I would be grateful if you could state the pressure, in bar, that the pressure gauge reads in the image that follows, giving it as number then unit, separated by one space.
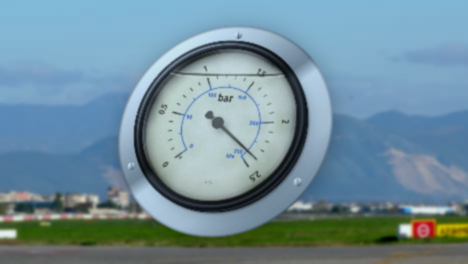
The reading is 2.4 bar
